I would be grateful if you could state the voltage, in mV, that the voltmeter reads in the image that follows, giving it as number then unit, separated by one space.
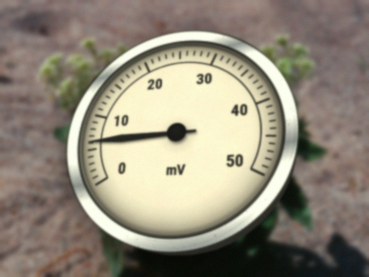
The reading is 6 mV
